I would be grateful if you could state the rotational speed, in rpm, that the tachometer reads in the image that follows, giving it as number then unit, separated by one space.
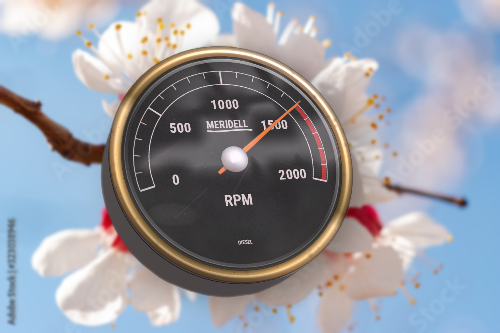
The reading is 1500 rpm
